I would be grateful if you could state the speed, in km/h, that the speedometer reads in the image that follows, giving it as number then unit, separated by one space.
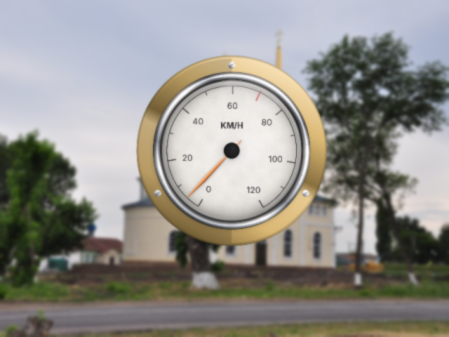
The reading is 5 km/h
